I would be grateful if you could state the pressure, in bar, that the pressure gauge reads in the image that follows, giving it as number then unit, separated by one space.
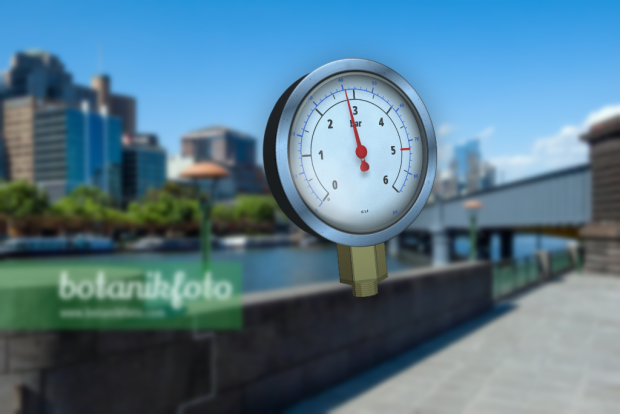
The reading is 2.75 bar
